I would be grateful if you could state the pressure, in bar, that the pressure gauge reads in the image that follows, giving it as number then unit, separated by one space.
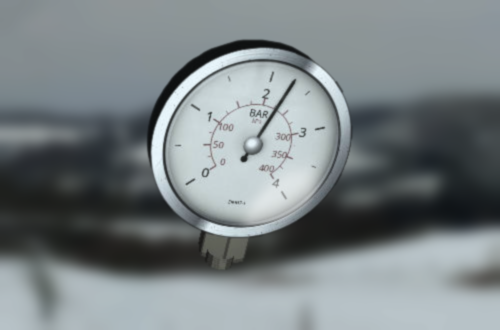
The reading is 2.25 bar
